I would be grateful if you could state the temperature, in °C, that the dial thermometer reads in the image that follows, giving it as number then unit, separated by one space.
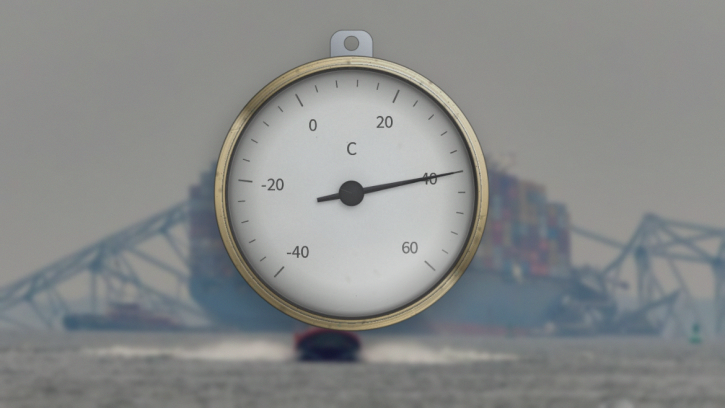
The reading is 40 °C
